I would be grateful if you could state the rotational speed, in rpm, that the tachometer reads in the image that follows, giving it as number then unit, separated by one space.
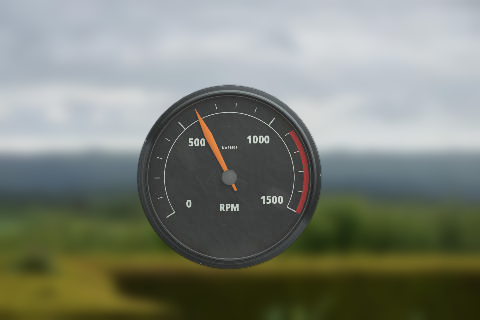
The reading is 600 rpm
